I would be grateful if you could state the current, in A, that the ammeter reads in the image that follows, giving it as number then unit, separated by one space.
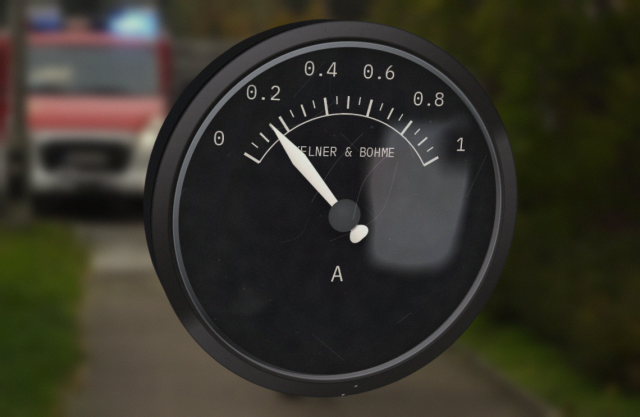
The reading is 0.15 A
